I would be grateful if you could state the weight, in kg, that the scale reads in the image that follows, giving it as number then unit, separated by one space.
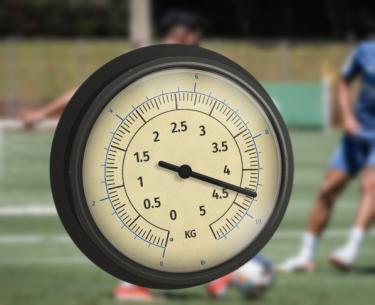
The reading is 4.3 kg
